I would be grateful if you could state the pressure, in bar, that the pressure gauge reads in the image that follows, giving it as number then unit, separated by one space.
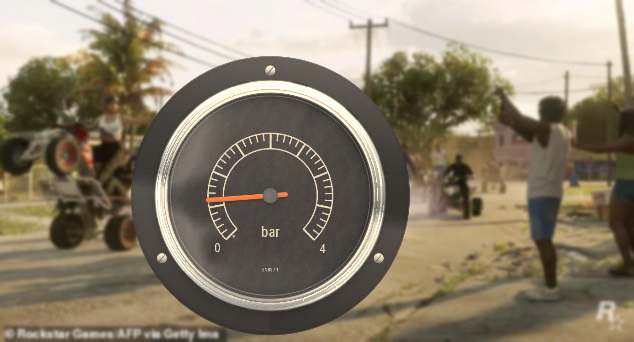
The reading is 0.6 bar
